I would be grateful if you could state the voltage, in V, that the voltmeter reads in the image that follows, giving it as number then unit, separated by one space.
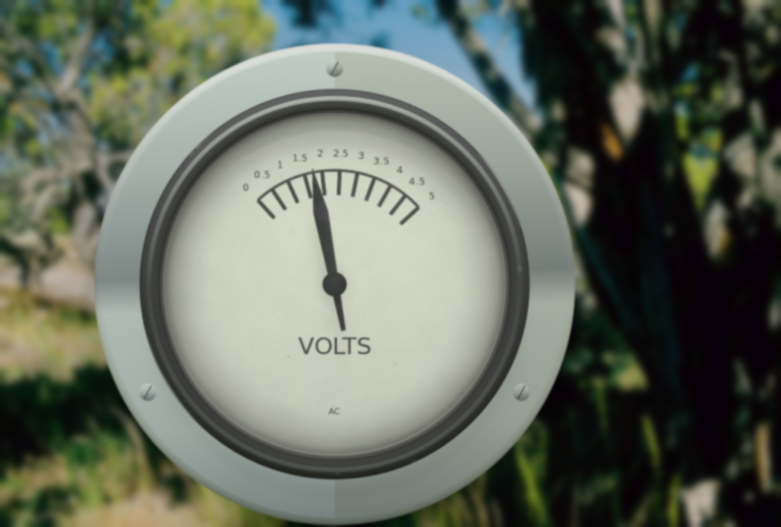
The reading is 1.75 V
